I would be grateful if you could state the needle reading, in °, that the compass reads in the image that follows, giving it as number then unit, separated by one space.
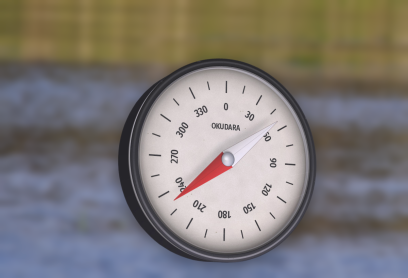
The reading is 232.5 °
